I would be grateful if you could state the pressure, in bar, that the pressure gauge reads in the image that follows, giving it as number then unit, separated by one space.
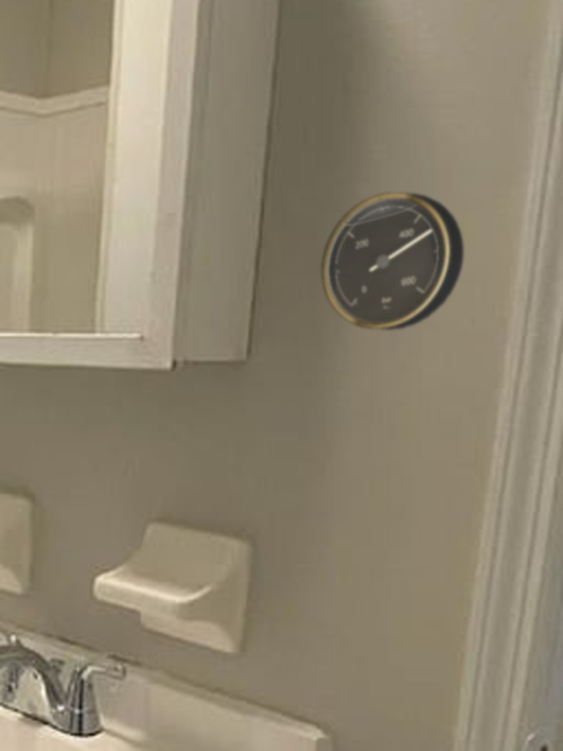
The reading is 450 bar
